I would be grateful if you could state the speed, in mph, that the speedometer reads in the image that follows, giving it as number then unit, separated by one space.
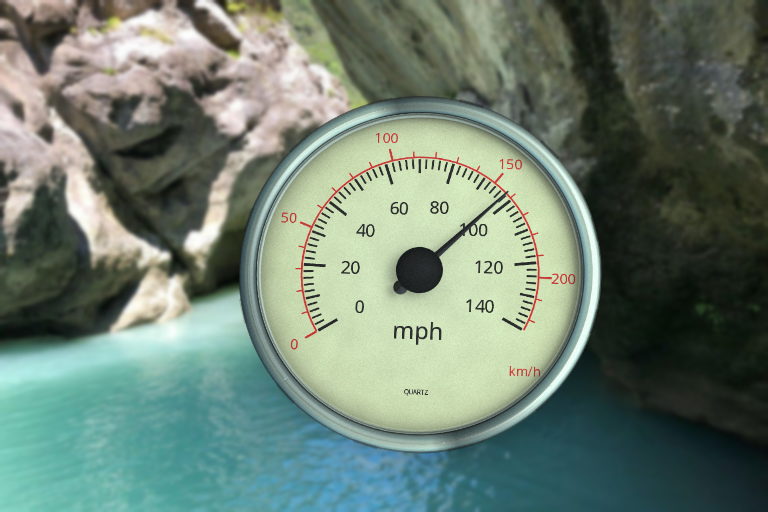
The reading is 98 mph
